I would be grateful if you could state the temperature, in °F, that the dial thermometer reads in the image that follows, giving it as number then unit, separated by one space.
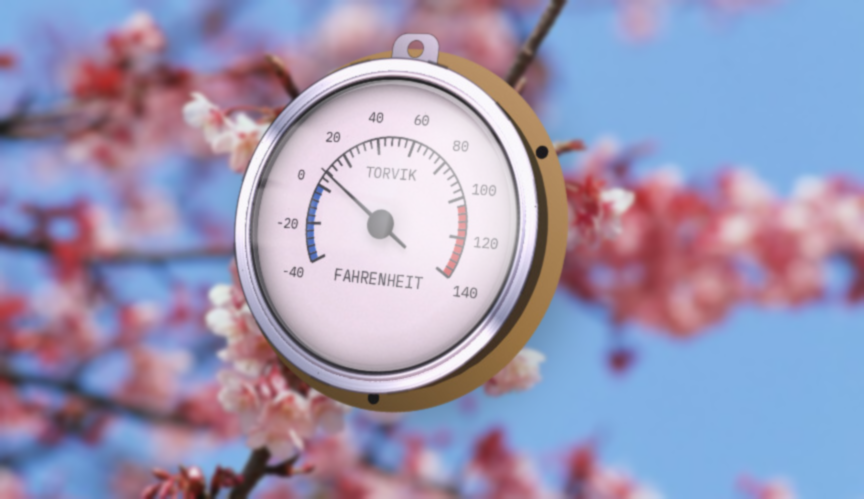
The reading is 8 °F
